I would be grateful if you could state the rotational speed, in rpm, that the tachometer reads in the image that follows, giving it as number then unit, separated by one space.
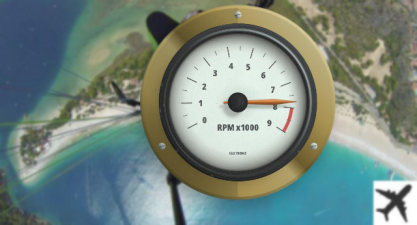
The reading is 7750 rpm
